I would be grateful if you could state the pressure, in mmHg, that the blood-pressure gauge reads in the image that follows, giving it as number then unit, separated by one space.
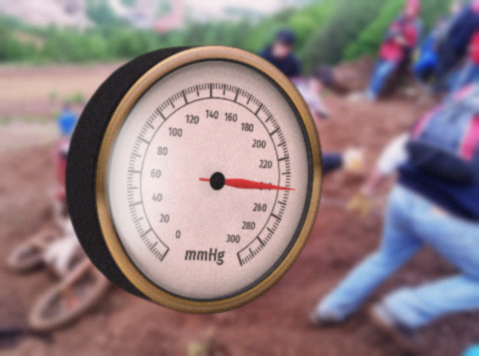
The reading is 240 mmHg
